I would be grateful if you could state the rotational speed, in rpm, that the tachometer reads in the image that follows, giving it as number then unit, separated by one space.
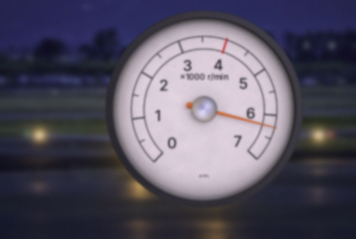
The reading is 6250 rpm
